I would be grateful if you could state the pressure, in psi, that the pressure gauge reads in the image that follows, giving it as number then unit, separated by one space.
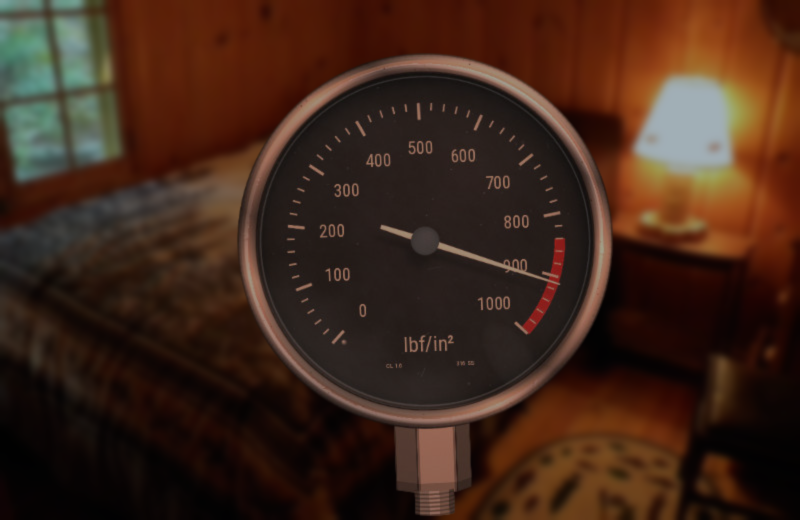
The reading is 910 psi
